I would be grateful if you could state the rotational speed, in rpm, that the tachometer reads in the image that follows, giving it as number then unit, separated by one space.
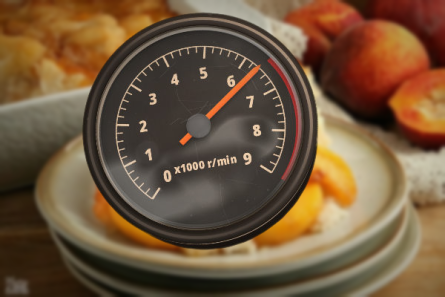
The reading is 6400 rpm
